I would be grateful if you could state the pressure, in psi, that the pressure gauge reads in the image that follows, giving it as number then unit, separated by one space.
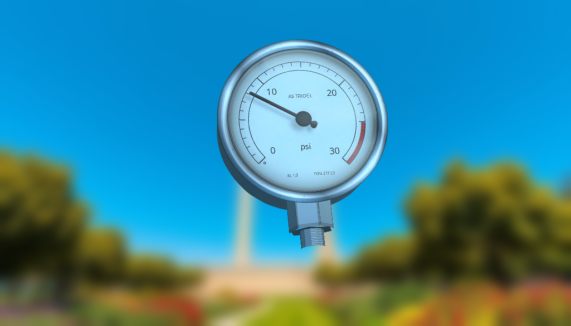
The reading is 8 psi
